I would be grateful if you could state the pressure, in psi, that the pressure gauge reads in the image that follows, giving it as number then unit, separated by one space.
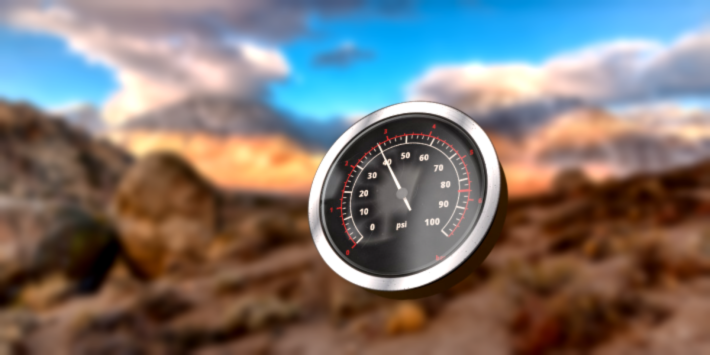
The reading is 40 psi
